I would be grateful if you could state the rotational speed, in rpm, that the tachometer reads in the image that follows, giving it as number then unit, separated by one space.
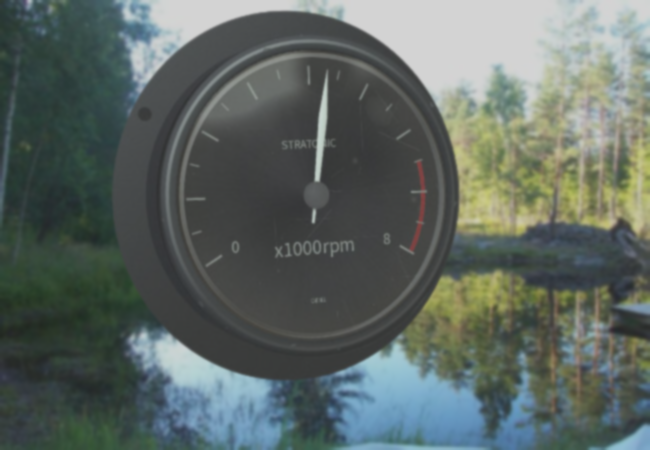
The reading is 4250 rpm
